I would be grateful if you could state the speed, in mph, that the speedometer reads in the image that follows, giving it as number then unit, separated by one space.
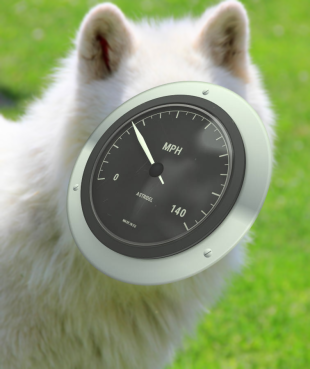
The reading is 35 mph
